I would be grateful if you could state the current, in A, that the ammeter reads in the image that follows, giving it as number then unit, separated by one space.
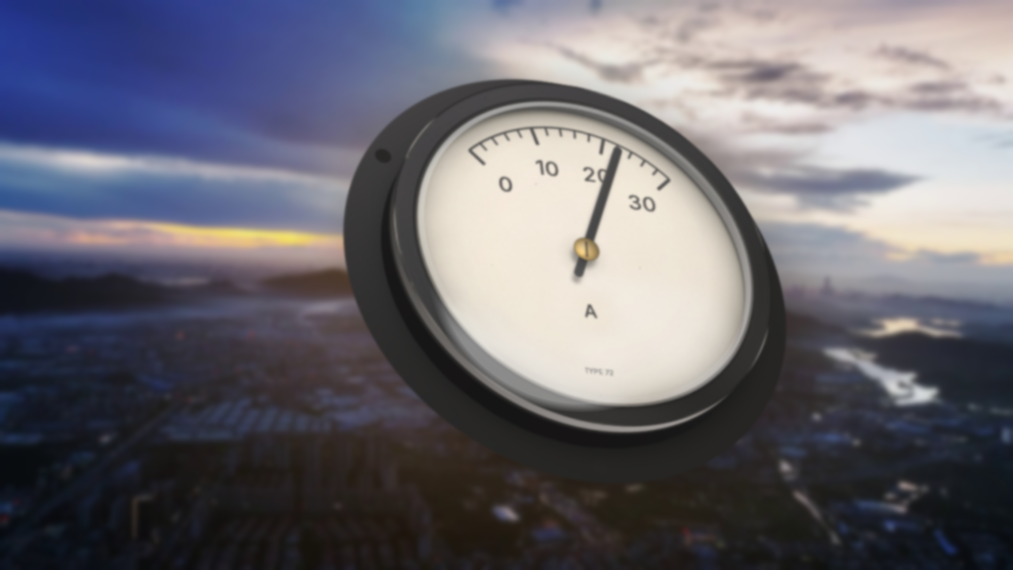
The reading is 22 A
